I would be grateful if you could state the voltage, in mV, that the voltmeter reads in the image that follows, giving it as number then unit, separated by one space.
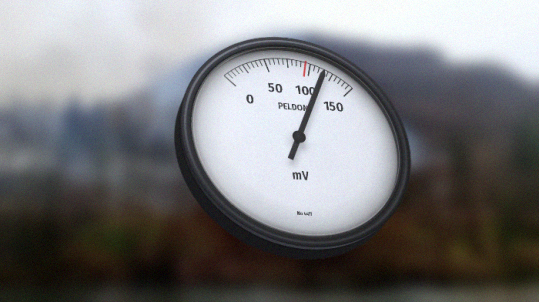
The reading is 115 mV
